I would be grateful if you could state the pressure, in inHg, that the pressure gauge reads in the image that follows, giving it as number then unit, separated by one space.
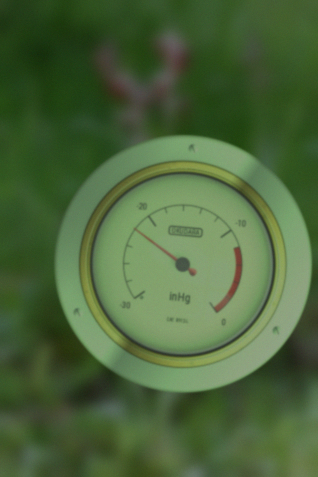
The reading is -22 inHg
